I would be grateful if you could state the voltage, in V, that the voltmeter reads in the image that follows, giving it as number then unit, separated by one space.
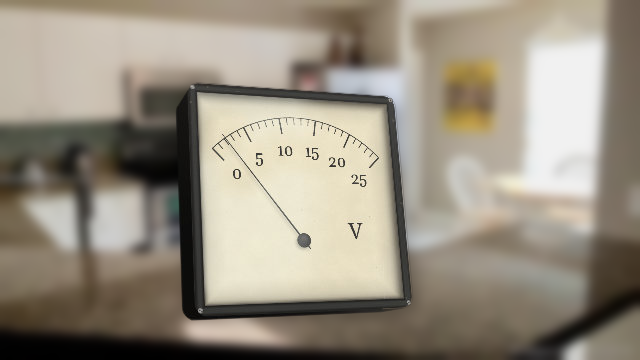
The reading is 2 V
